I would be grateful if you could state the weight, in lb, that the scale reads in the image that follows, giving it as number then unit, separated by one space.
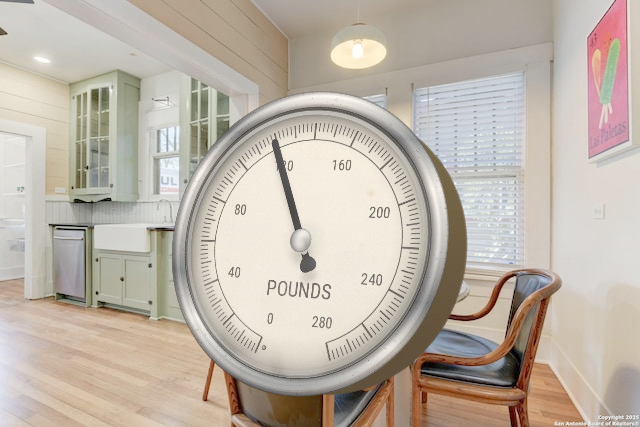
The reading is 120 lb
